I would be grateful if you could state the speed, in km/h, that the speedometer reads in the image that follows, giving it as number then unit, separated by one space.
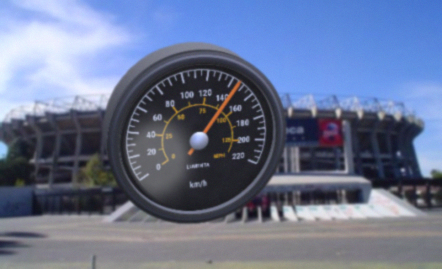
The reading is 145 km/h
